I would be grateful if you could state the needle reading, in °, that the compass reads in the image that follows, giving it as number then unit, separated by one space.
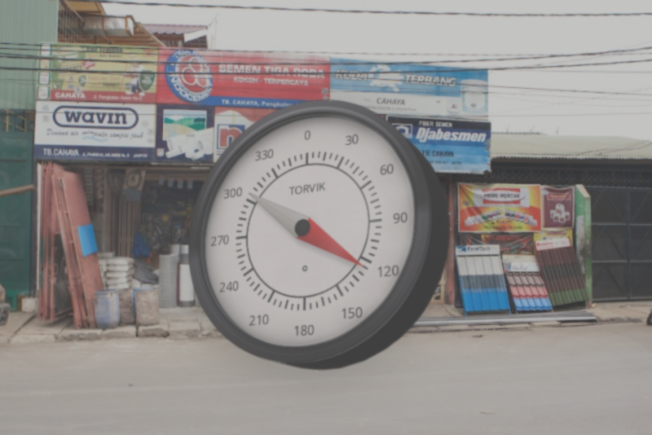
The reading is 125 °
